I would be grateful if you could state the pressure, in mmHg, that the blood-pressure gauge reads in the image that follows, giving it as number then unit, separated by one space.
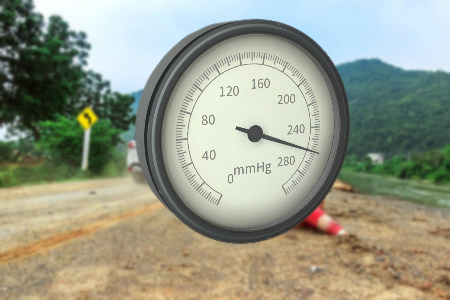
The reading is 260 mmHg
